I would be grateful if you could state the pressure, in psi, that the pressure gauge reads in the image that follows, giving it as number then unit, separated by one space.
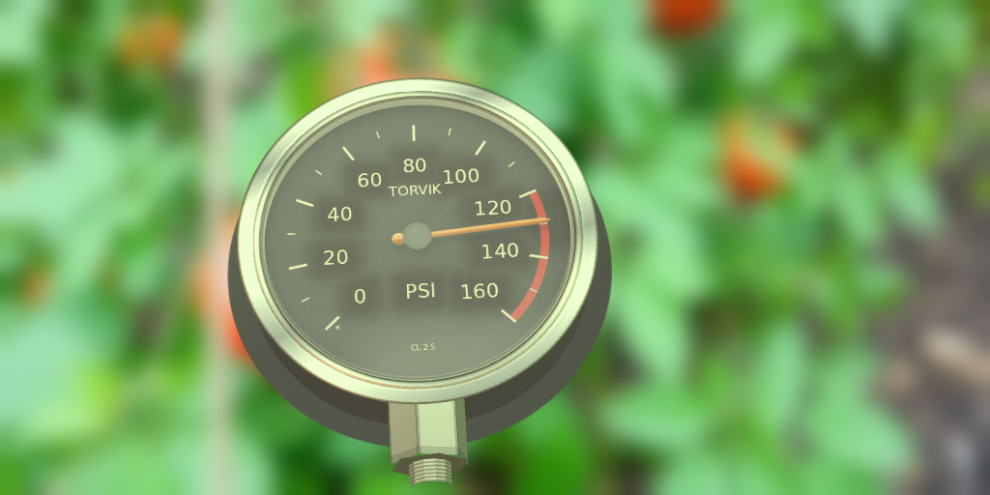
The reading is 130 psi
